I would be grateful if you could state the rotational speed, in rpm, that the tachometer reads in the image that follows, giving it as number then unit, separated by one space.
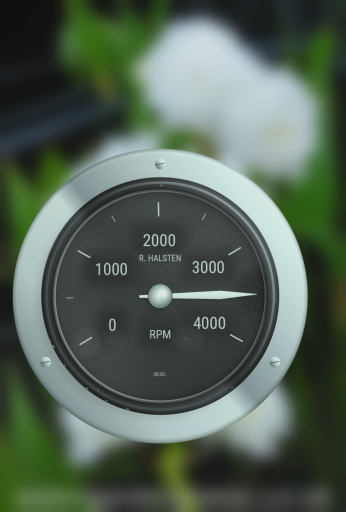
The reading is 3500 rpm
